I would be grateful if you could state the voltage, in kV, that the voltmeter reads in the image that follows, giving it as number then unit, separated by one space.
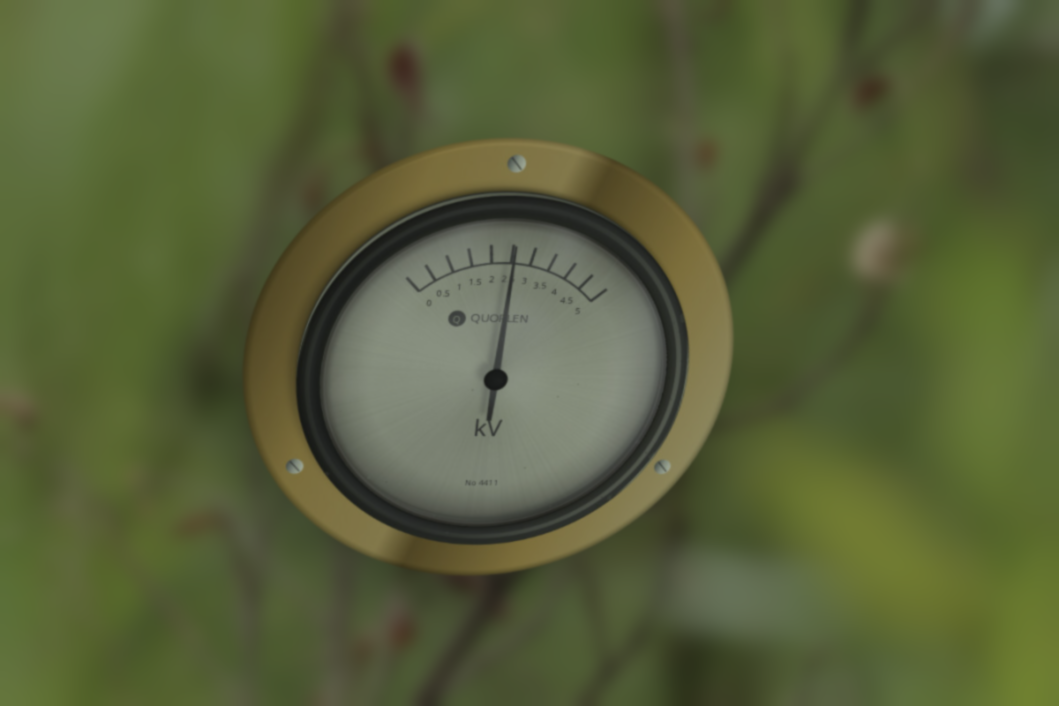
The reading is 2.5 kV
